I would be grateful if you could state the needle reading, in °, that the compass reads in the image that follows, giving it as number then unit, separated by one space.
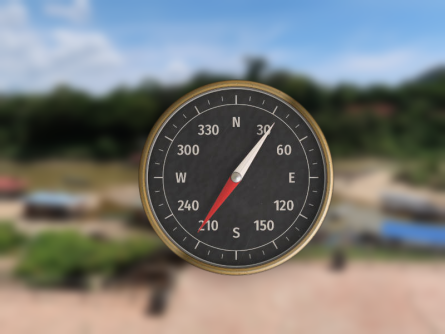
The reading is 215 °
